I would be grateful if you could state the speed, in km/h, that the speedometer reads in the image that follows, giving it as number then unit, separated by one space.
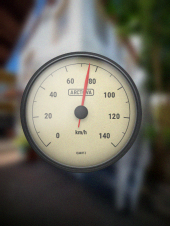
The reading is 75 km/h
